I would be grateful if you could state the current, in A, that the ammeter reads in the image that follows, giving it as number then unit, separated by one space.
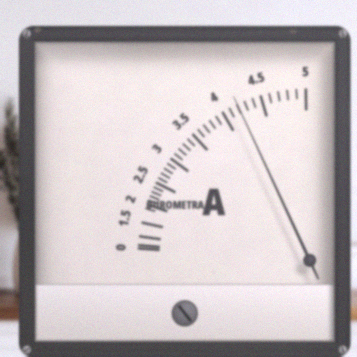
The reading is 4.2 A
